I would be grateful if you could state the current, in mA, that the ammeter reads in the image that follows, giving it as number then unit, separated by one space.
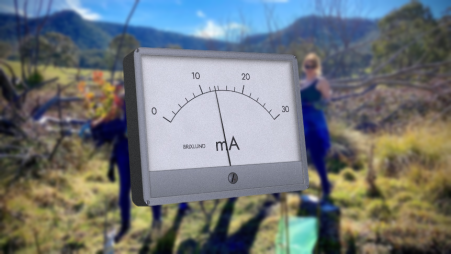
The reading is 13 mA
